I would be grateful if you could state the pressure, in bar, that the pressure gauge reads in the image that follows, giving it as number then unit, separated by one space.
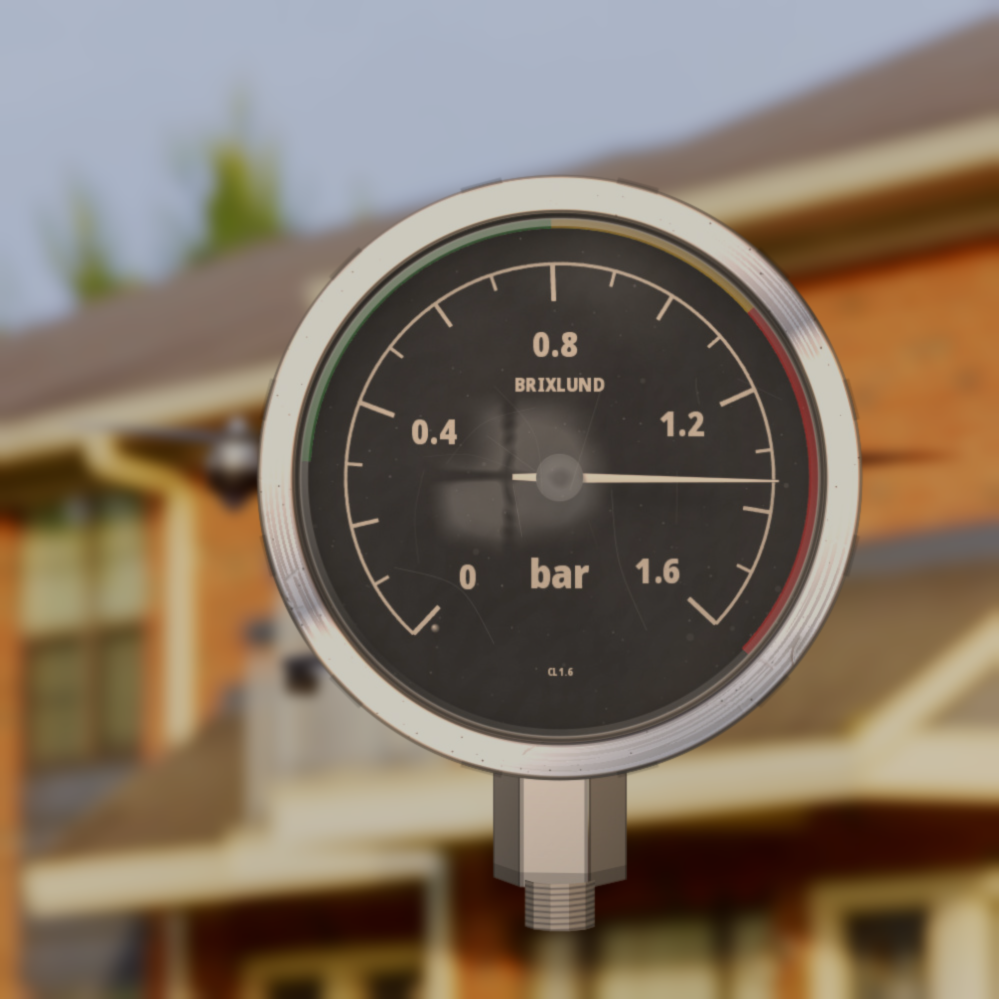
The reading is 1.35 bar
